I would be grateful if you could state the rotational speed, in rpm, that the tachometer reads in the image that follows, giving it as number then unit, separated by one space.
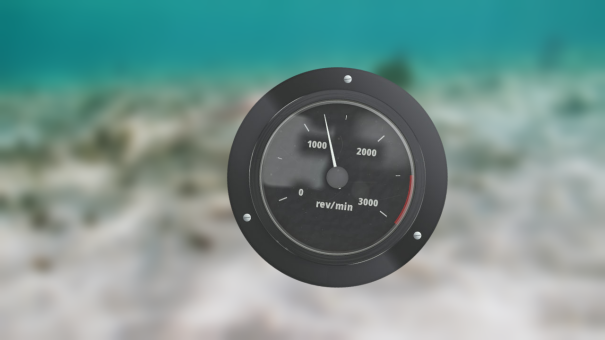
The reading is 1250 rpm
